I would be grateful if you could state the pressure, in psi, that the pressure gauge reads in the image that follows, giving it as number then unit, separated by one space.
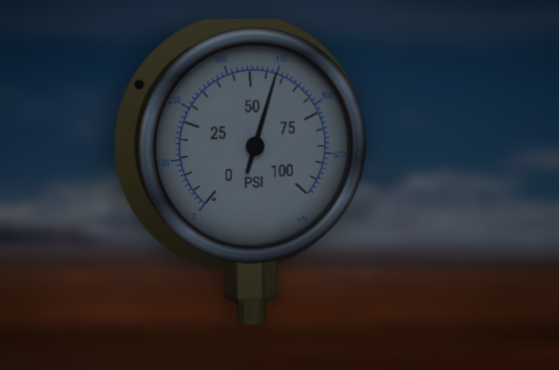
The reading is 57.5 psi
